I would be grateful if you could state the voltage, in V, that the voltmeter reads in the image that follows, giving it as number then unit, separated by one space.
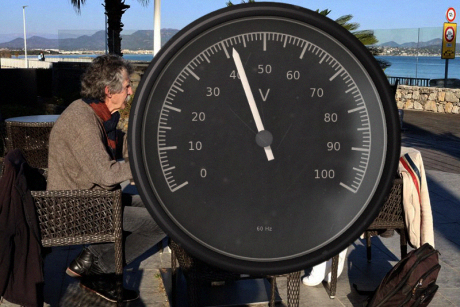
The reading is 42 V
